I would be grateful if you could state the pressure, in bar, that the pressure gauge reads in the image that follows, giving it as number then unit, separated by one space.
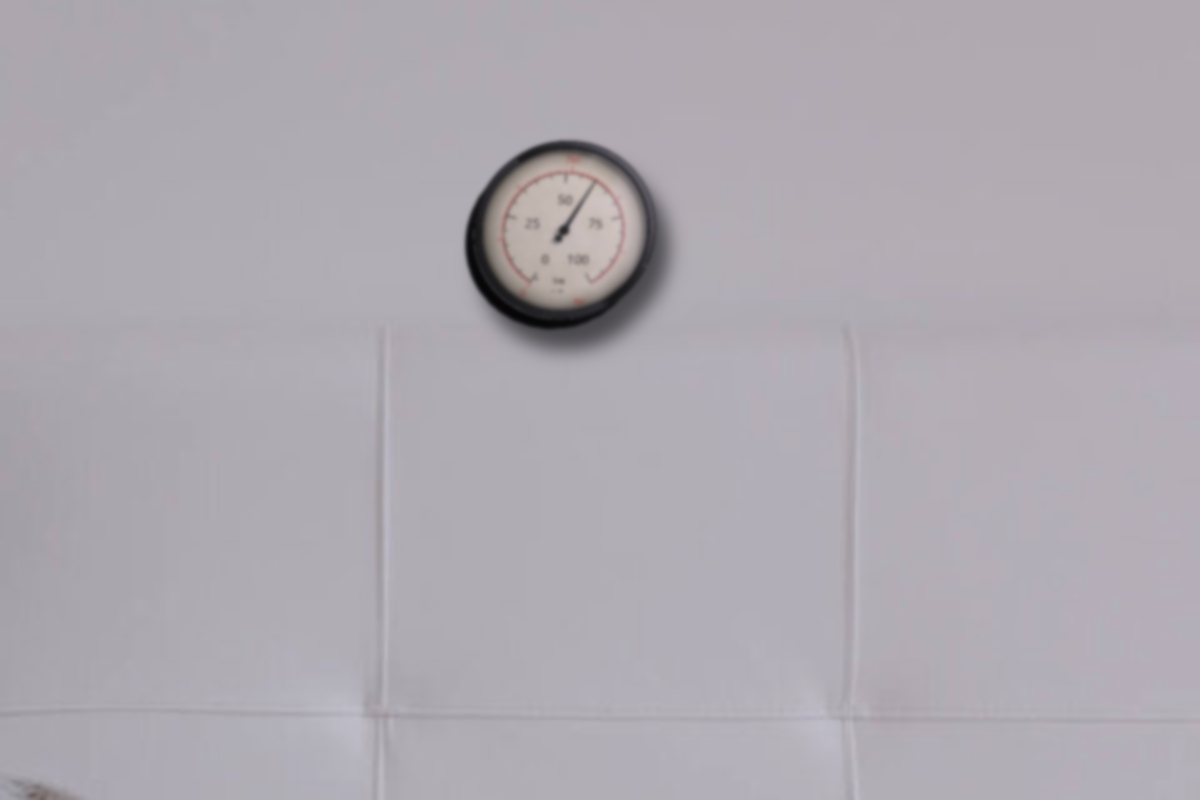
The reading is 60 bar
